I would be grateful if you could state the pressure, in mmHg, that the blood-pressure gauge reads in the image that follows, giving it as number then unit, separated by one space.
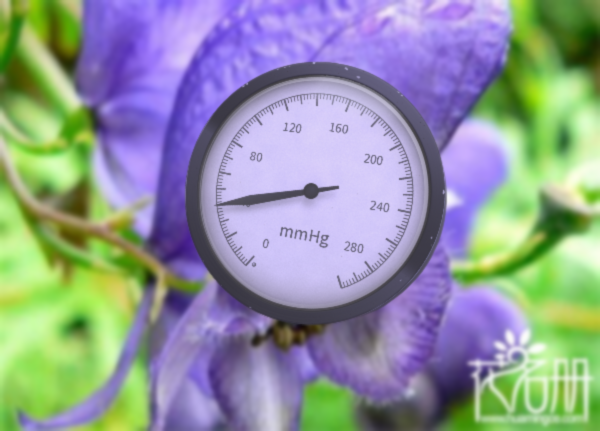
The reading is 40 mmHg
